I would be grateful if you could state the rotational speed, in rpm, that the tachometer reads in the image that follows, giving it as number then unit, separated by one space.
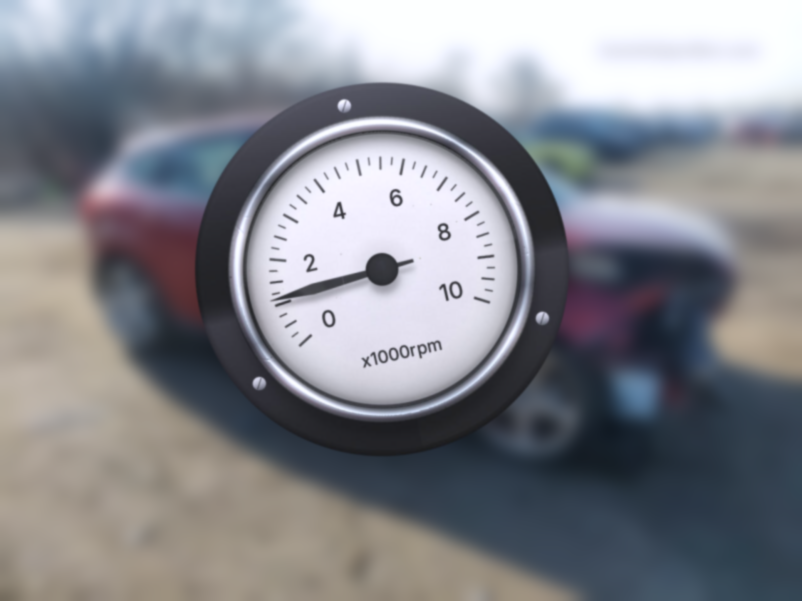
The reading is 1125 rpm
